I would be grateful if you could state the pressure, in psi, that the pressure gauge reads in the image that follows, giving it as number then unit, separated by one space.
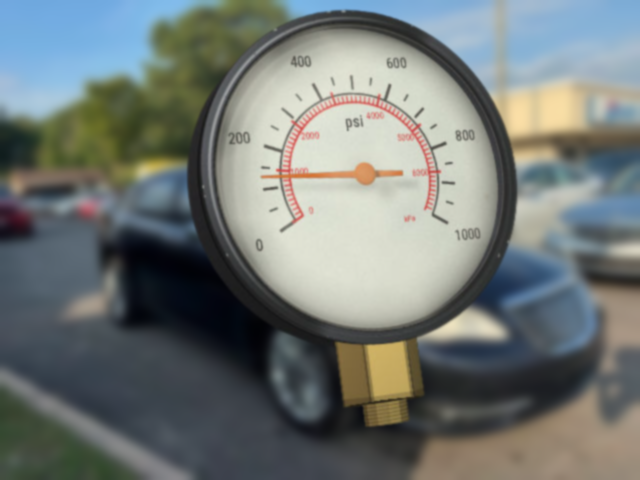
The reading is 125 psi
